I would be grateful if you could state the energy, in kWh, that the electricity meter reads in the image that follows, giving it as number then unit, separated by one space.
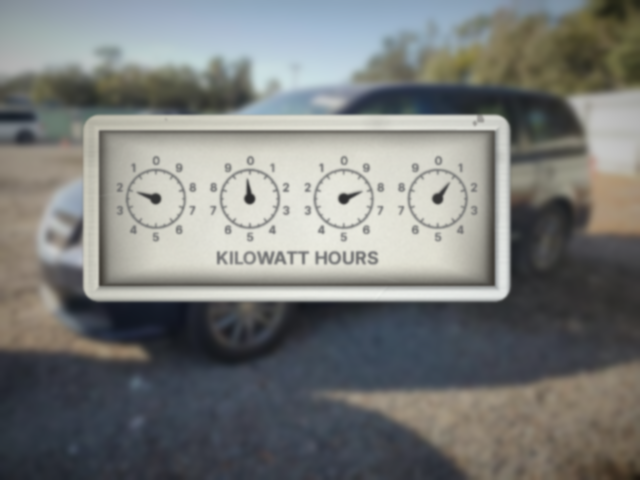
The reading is 1981 kWh
